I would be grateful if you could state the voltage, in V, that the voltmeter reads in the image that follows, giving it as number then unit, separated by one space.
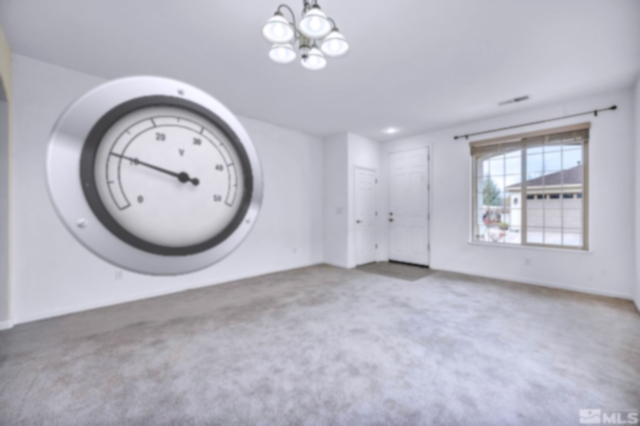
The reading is 10 V
